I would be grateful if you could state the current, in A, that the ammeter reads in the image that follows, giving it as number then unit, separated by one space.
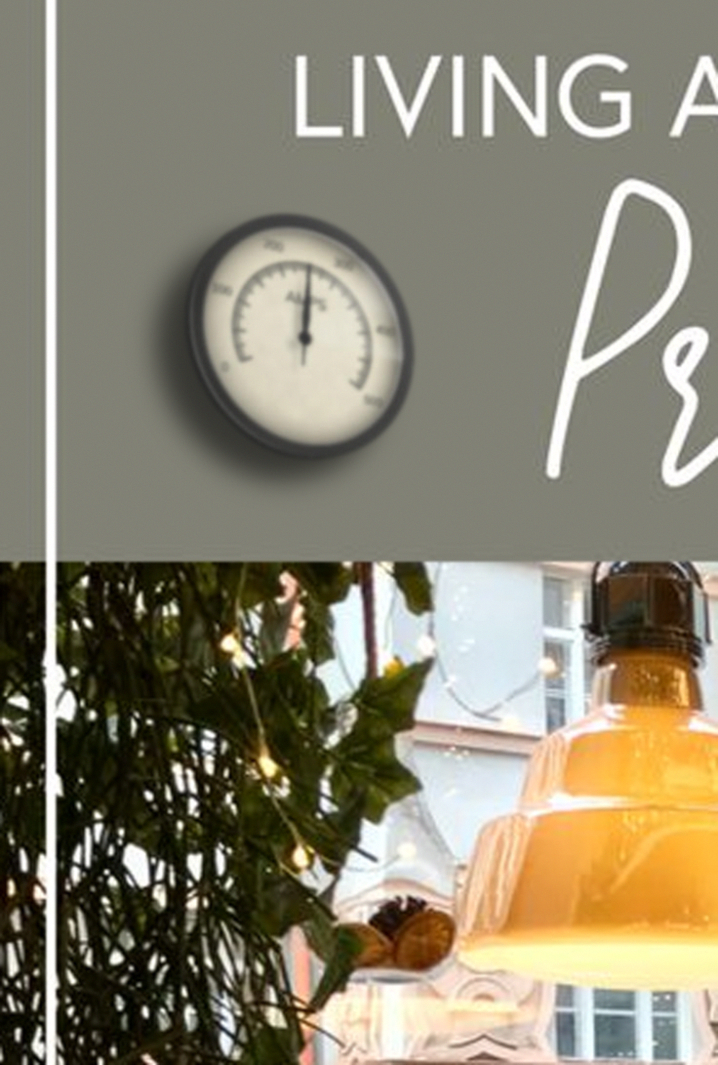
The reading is 250 A
